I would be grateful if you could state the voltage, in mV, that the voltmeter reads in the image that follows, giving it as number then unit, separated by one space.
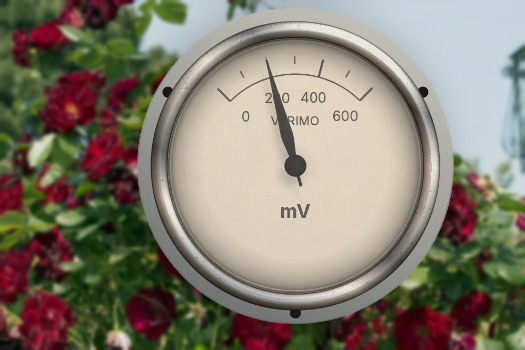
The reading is 200 mV
